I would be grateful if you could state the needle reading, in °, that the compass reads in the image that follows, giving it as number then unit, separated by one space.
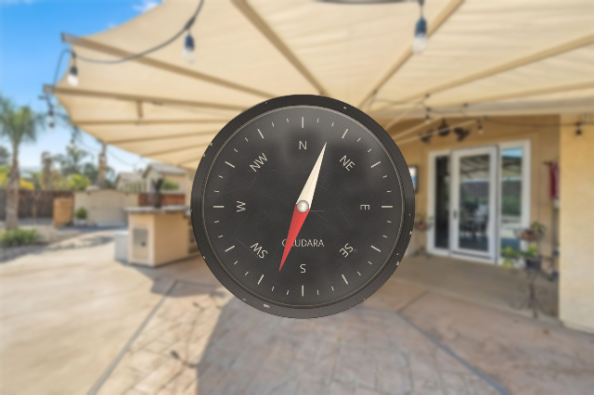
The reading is 200 °
